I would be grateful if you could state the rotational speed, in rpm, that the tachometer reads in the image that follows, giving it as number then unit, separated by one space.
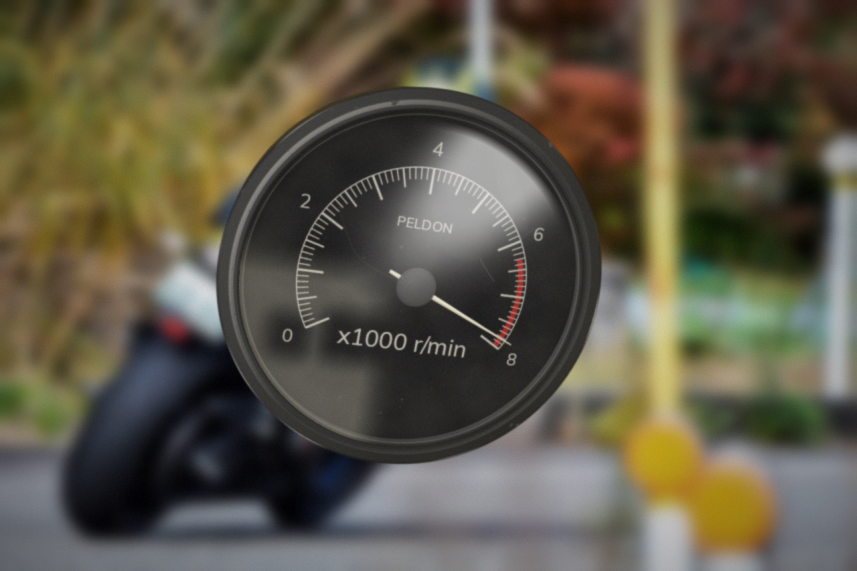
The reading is 7800 rpm
